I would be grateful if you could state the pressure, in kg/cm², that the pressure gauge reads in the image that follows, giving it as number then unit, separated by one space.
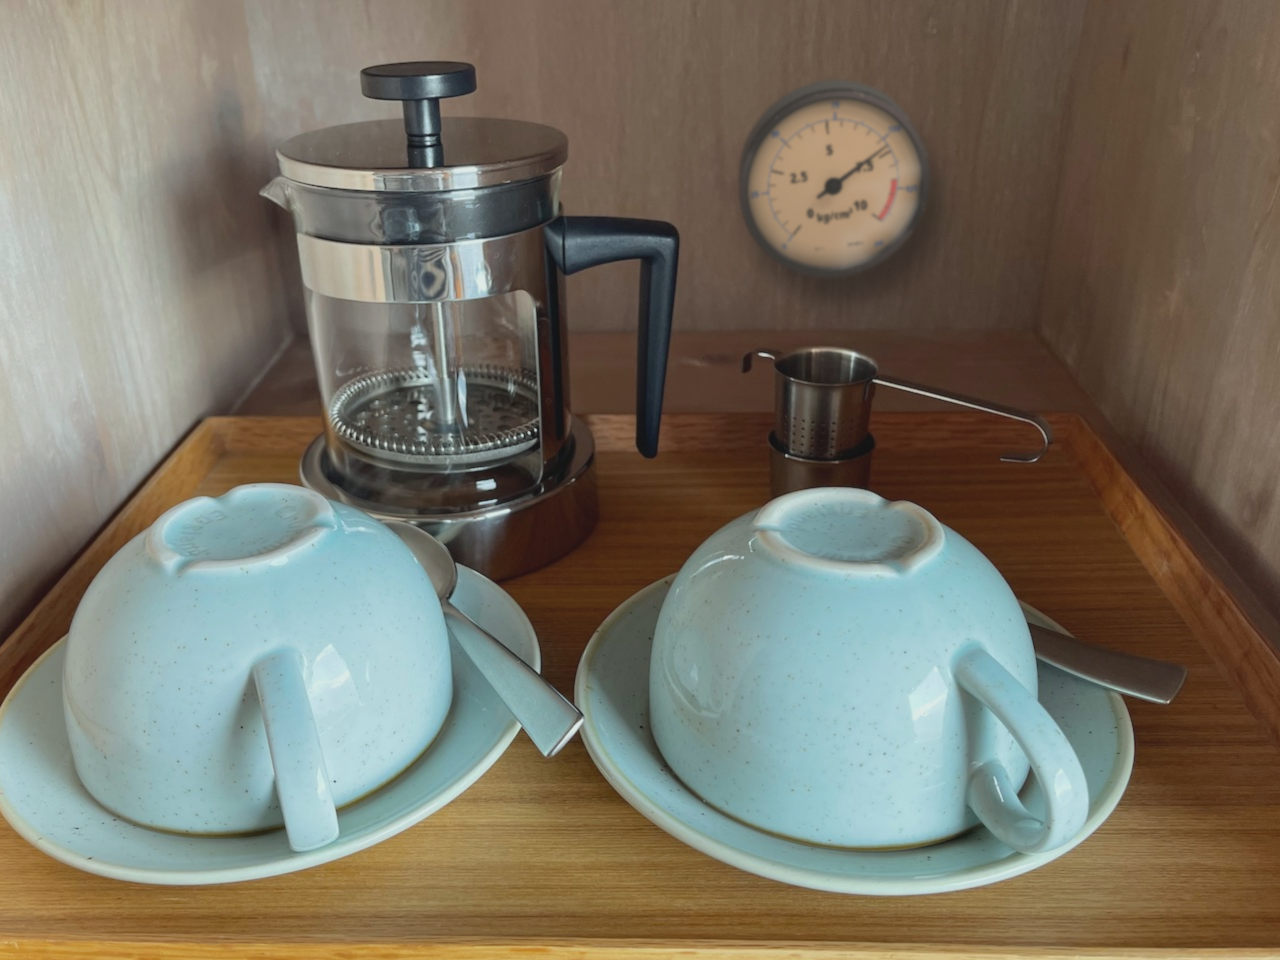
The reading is 7.25 kg/cm²
